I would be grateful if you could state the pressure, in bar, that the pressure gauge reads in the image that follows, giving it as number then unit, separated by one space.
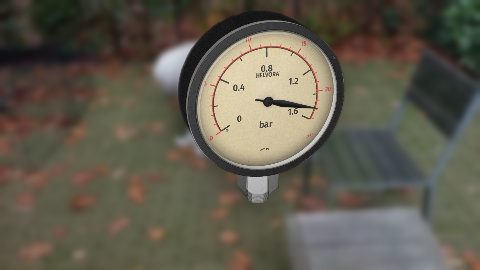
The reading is 1.5 bar
